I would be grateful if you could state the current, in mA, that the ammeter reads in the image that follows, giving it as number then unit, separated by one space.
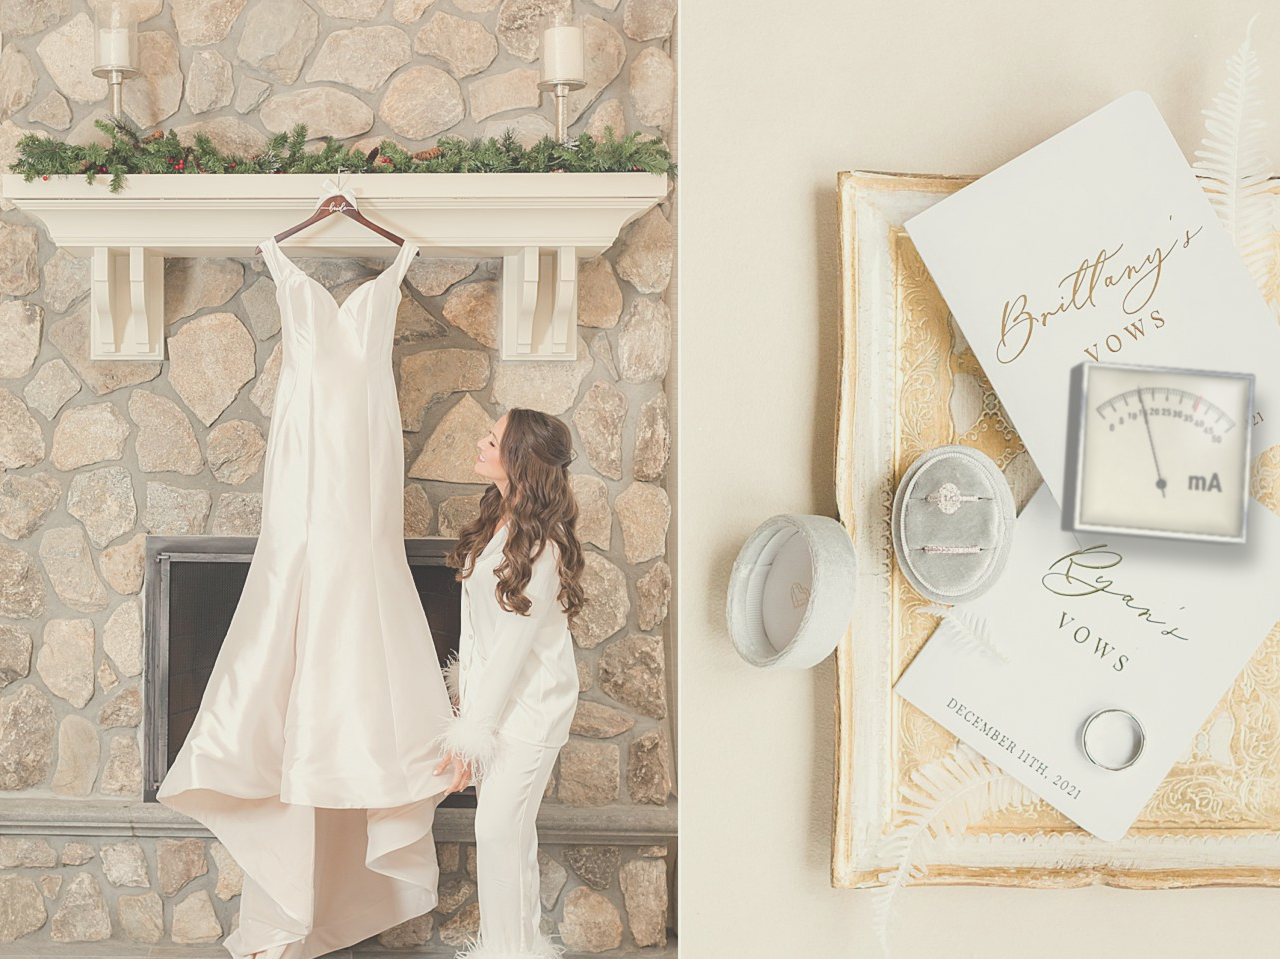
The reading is 15 mA
